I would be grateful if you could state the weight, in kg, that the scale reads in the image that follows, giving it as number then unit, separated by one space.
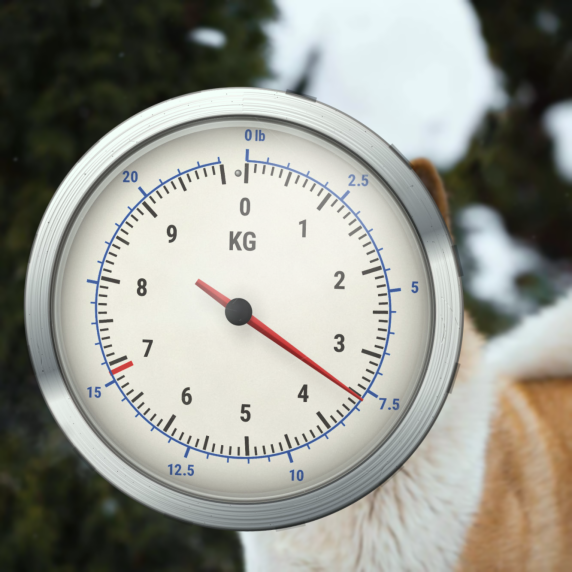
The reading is 3.5 kg
